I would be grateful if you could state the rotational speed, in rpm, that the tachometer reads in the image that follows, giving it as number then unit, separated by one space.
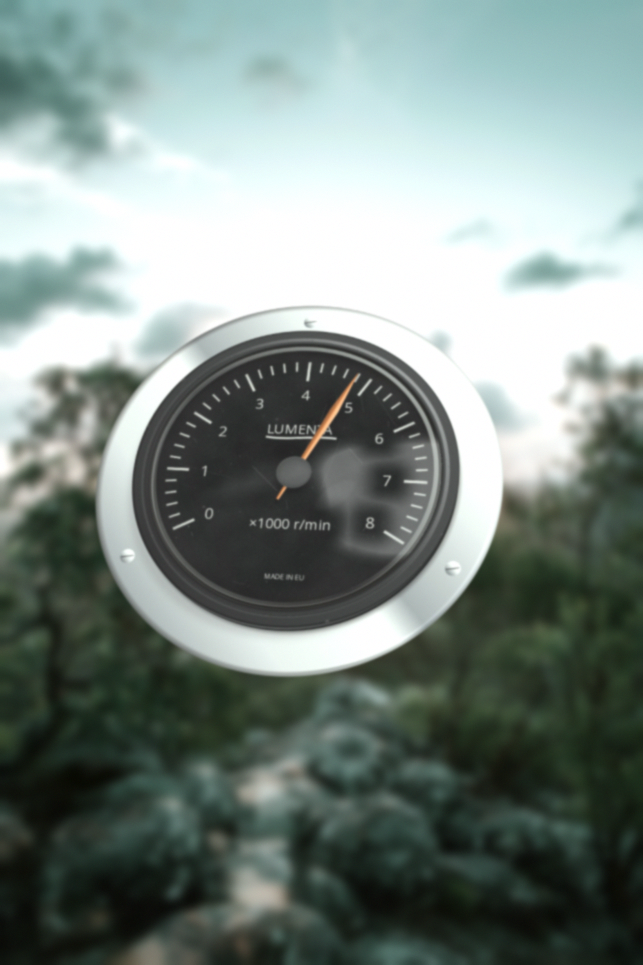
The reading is 4800 rpm
